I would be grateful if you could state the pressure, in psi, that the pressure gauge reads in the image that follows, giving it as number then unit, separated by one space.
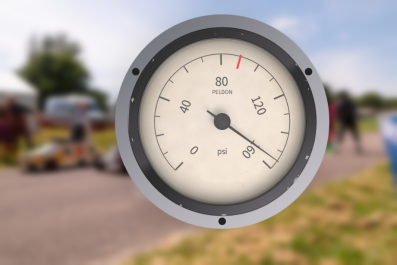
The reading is 155 psi
